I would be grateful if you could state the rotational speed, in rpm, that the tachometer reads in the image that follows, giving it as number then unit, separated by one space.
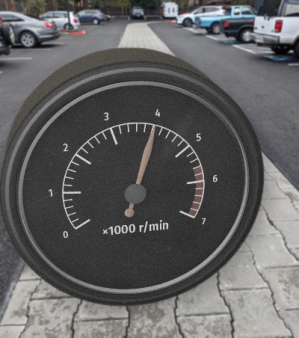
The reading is 4000 rpm
